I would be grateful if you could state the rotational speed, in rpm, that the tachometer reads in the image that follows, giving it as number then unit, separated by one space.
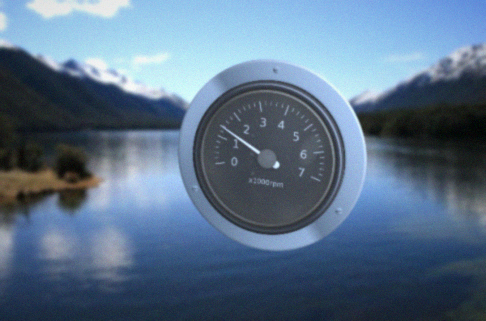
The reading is 1400 rpm
